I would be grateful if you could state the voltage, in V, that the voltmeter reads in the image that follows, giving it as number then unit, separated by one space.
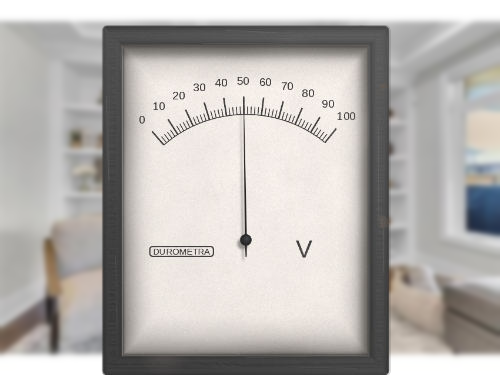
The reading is 50 V
